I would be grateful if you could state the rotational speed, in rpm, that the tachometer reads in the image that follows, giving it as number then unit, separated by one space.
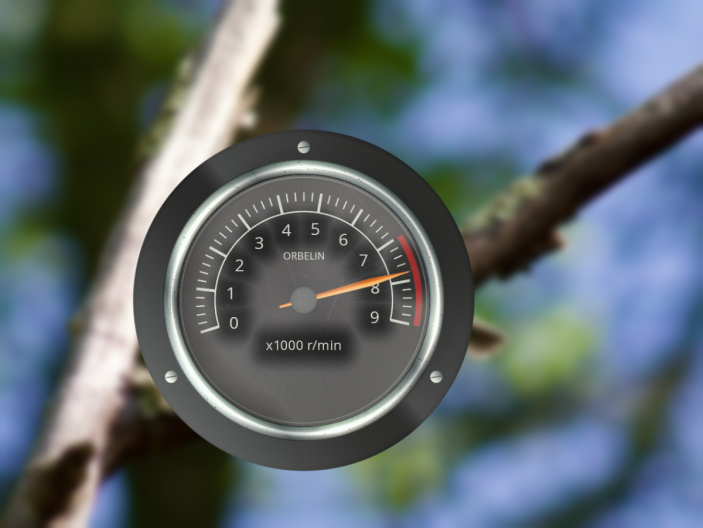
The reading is 7800 rpm
